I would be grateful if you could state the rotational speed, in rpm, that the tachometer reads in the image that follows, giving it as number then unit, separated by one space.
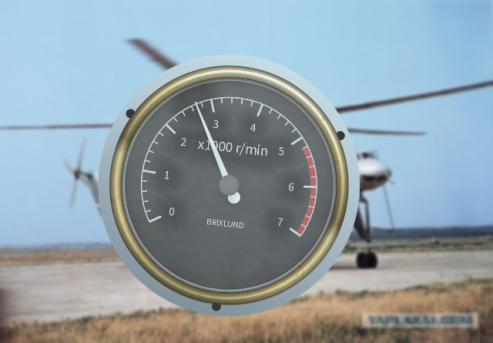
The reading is 2700 rpm
